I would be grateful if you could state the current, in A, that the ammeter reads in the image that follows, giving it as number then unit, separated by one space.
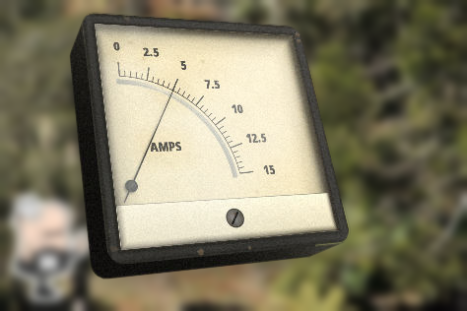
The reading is 5 A
